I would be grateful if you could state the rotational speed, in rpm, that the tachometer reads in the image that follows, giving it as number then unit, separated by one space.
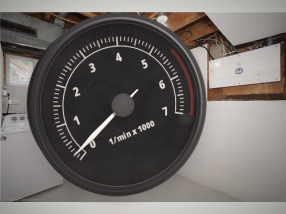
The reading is 200 rpm
